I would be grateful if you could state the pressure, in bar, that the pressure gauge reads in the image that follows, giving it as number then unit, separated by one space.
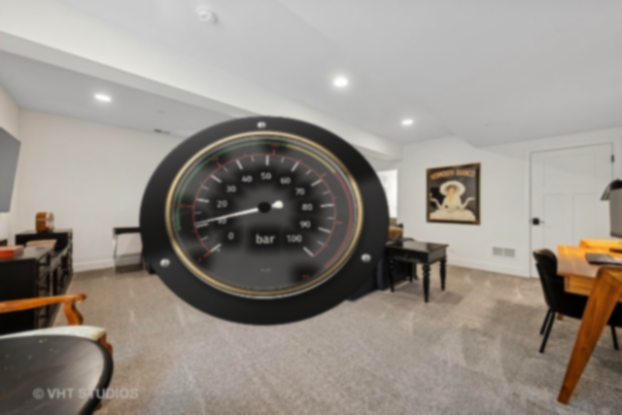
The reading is 10 bar
